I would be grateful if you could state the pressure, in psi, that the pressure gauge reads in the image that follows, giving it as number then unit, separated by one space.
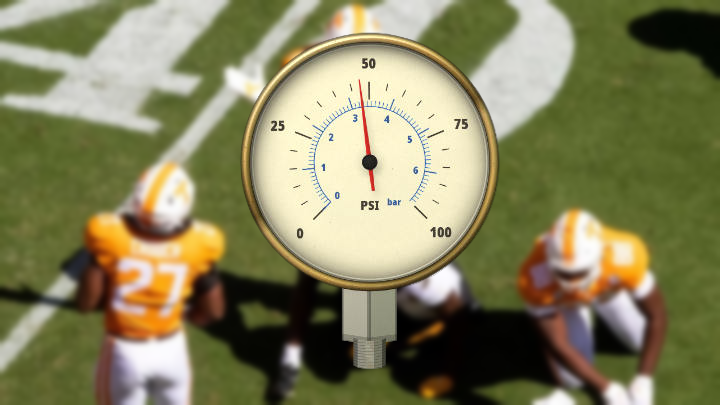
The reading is 47.5 psi
